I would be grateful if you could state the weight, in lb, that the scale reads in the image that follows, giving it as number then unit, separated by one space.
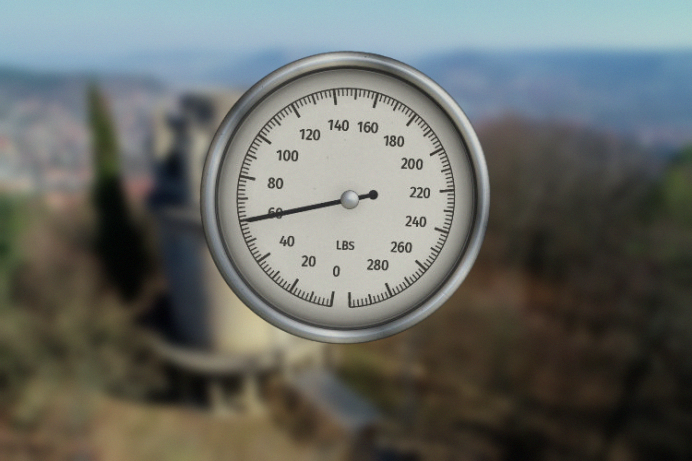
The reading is 60 lb
